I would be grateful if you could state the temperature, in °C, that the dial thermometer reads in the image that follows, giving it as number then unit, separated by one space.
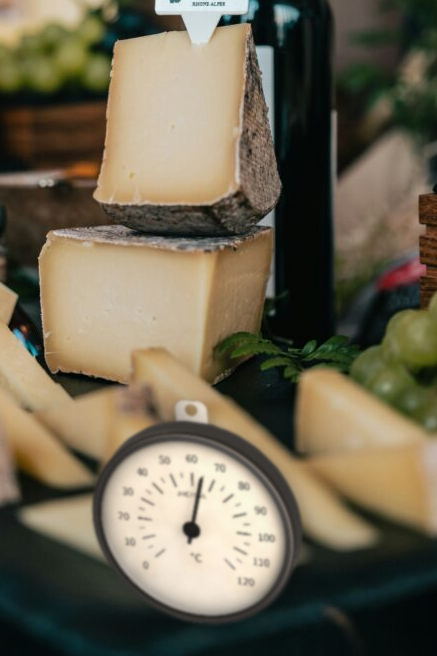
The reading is 65 °C
